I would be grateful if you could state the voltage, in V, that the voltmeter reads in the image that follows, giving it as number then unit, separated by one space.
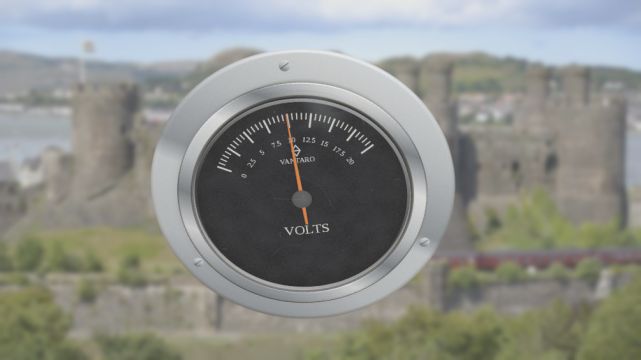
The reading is 10 V
